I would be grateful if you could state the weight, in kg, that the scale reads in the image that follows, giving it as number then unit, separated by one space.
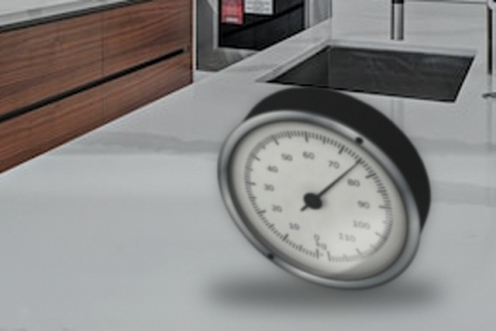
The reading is 75 kg
